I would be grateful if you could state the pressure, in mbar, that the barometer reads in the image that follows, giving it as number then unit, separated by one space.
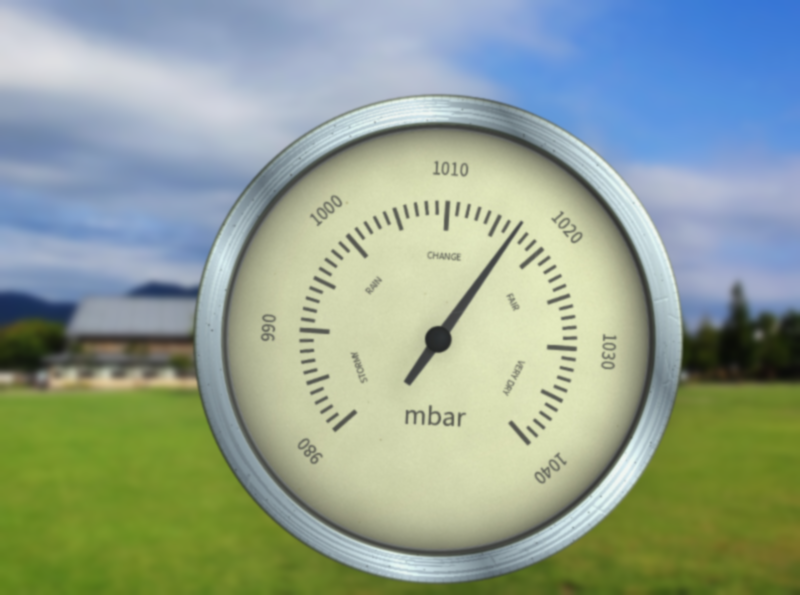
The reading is 1017 mbar
